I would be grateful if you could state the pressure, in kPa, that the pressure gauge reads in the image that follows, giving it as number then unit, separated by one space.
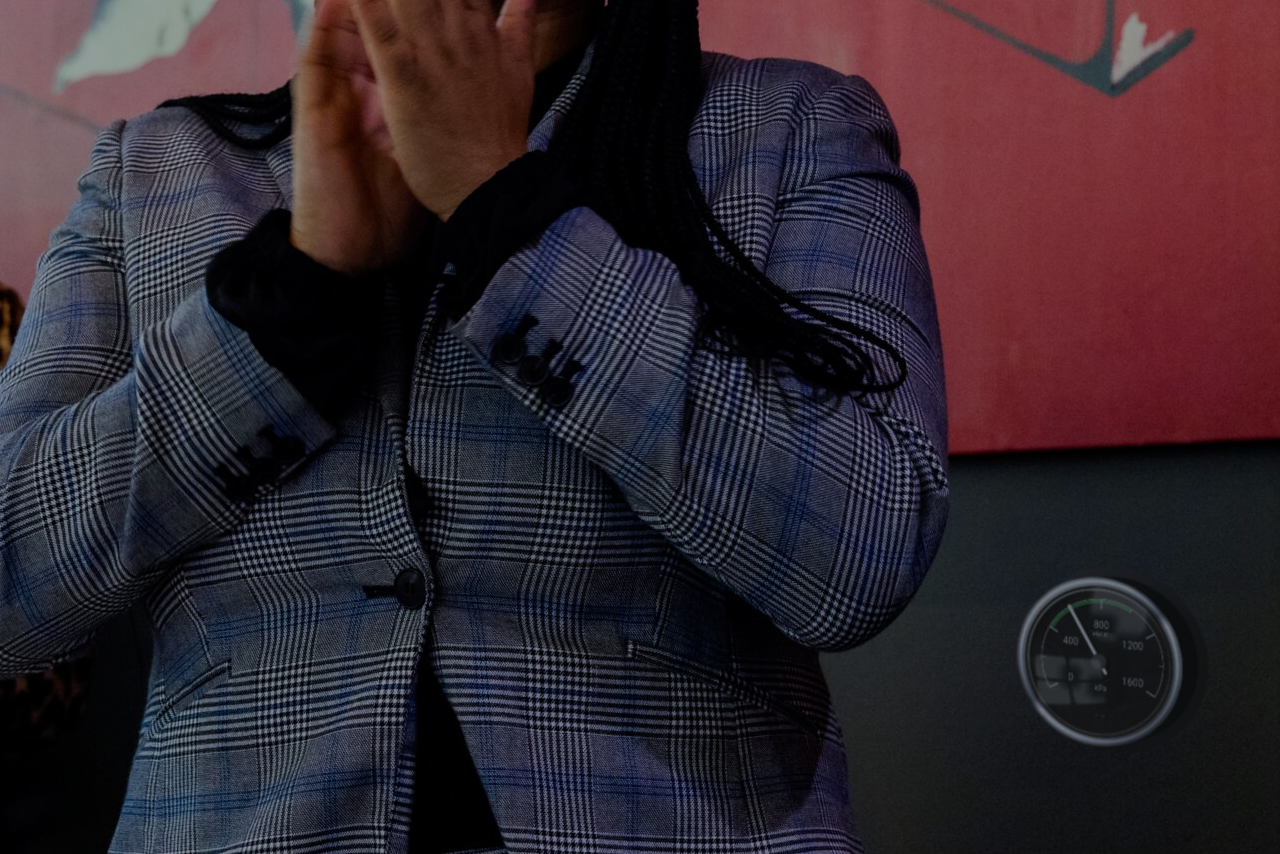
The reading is 600 kPa
